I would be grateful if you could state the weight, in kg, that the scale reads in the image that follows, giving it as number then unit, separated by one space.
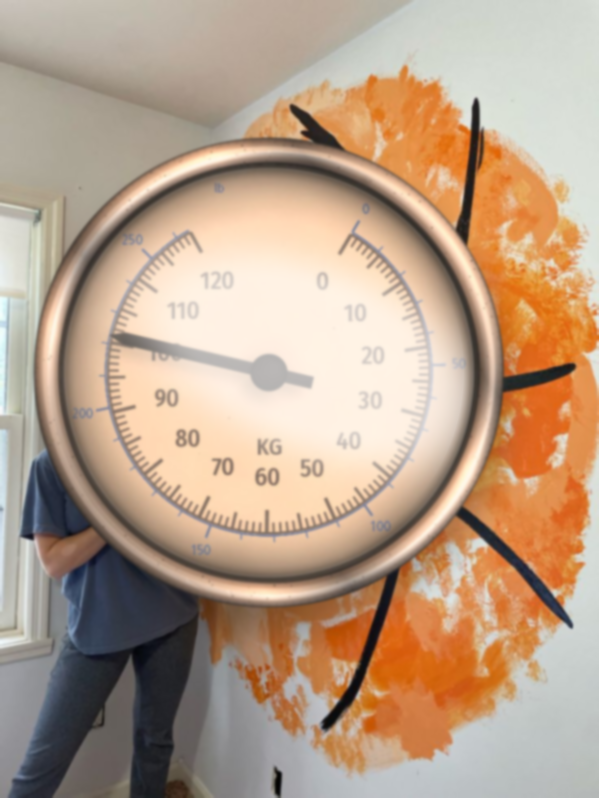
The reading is 101 kg
